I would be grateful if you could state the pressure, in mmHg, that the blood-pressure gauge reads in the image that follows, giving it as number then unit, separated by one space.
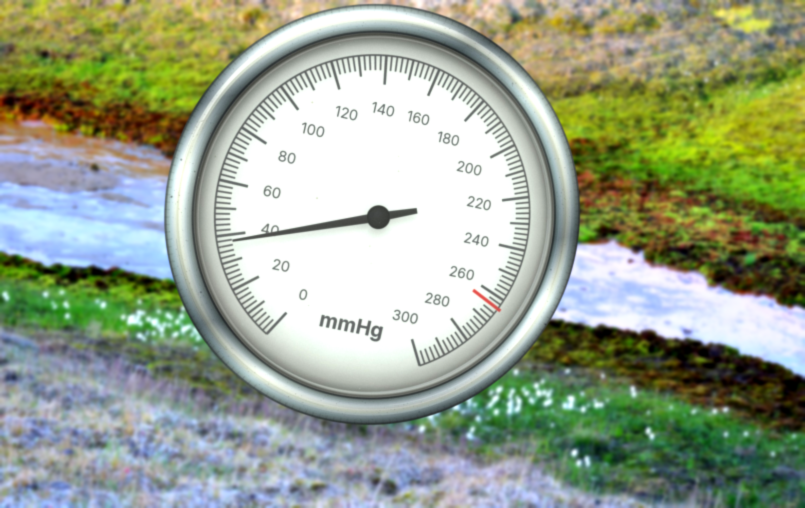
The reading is 38 mmHg
